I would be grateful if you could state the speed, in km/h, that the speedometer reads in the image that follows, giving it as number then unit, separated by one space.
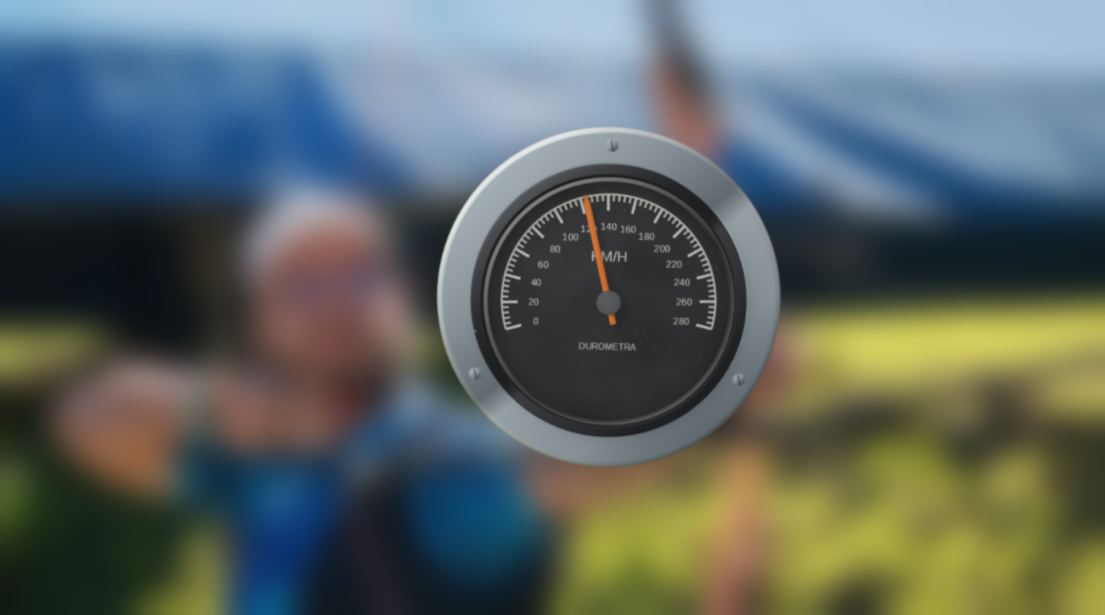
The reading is 124 km/h
